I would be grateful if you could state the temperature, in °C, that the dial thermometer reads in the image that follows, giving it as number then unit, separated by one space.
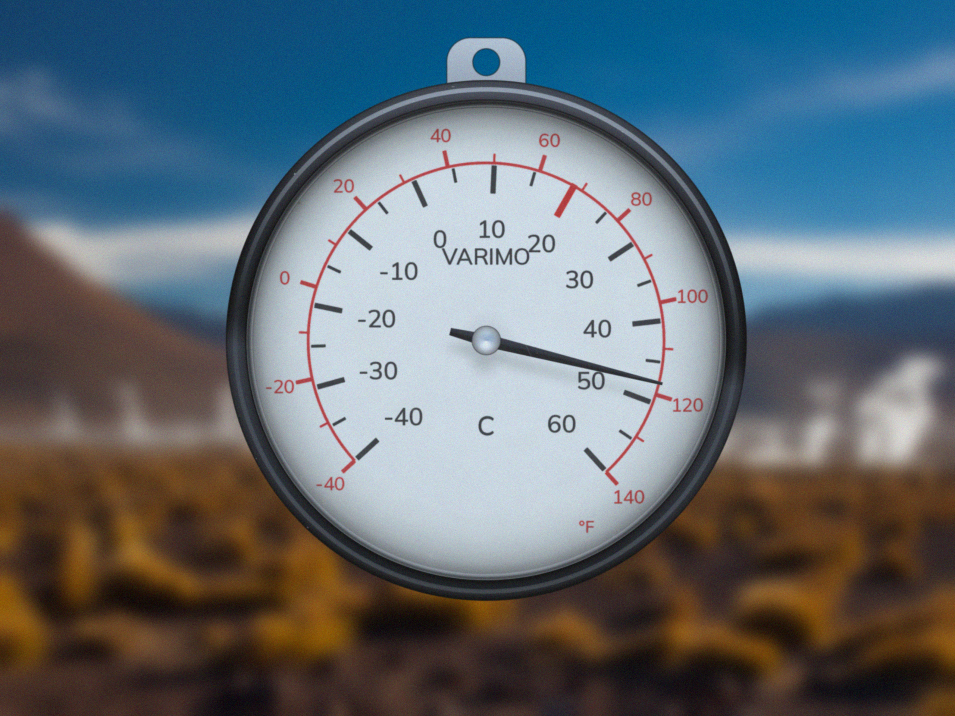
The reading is 47.5 °C
